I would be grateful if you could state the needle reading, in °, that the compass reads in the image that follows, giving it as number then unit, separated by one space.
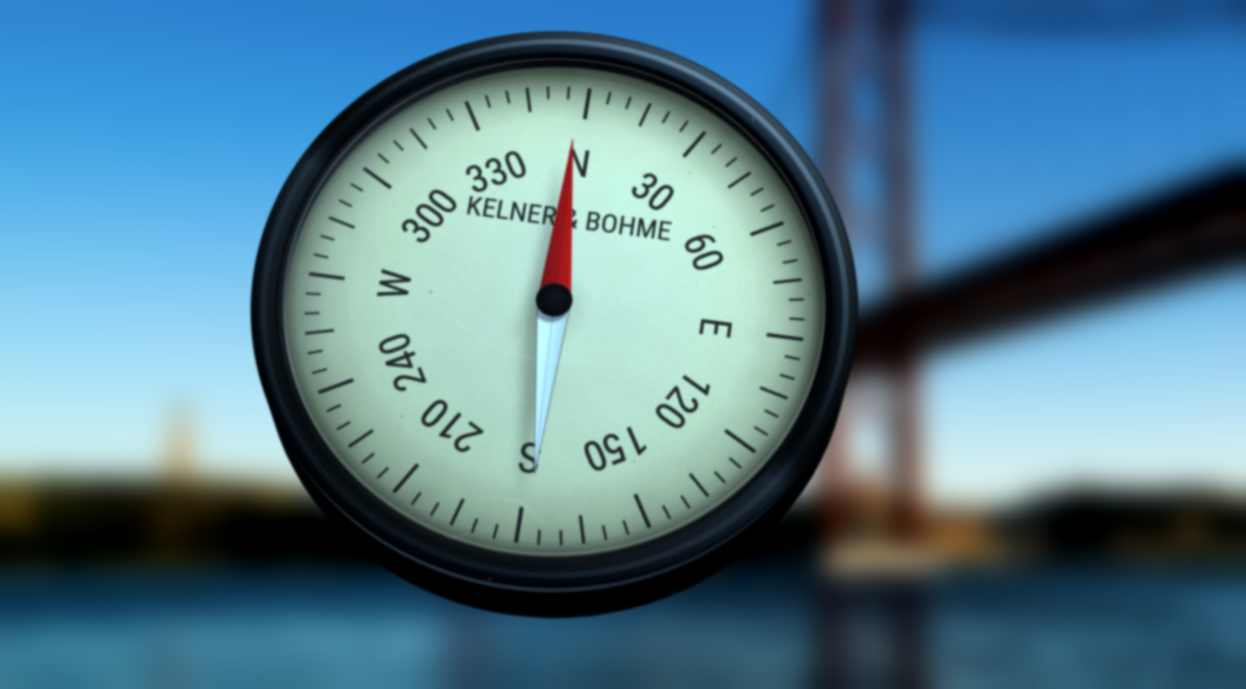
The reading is 357.5 °
